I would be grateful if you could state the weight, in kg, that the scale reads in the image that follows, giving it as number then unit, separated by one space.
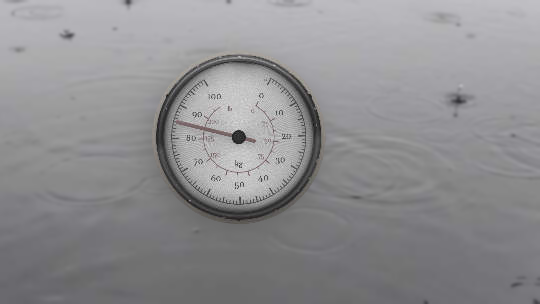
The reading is 85 kg
